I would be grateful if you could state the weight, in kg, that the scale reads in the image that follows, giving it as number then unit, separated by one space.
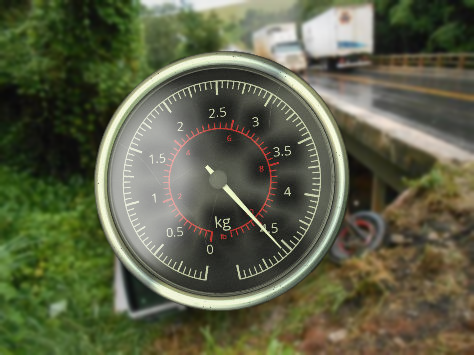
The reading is 4.55 kg
